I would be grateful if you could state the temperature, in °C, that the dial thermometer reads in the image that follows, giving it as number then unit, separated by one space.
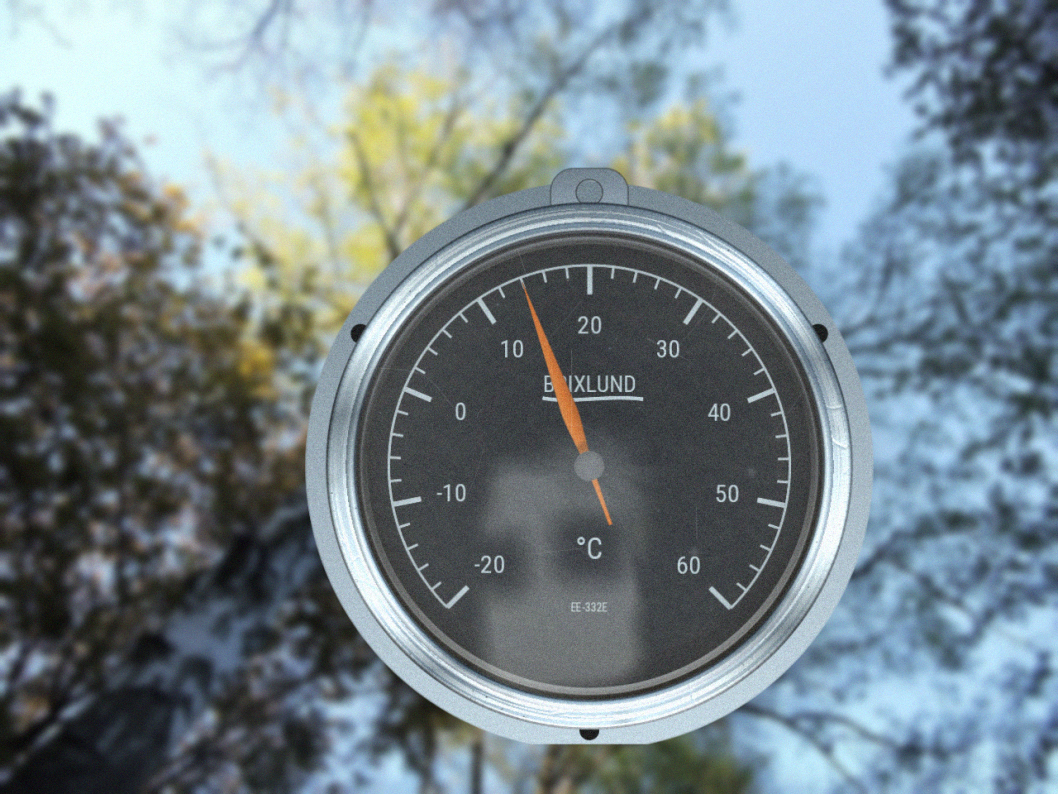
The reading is 14 °C
